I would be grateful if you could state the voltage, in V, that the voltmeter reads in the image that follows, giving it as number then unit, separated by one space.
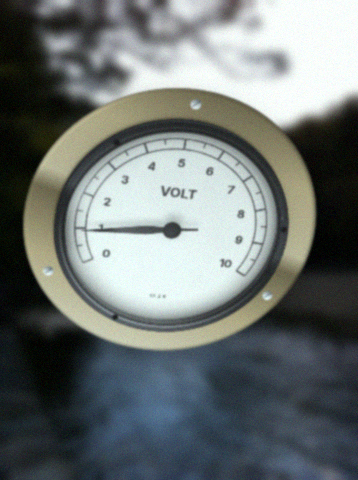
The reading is 1 V
